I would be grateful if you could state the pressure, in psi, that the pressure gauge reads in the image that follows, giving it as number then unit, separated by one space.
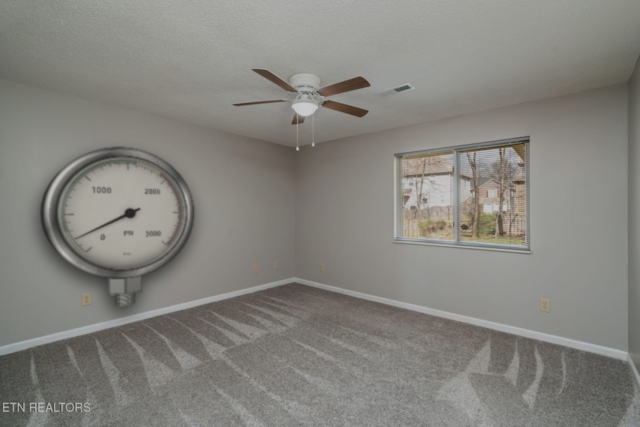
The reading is 200 psi
